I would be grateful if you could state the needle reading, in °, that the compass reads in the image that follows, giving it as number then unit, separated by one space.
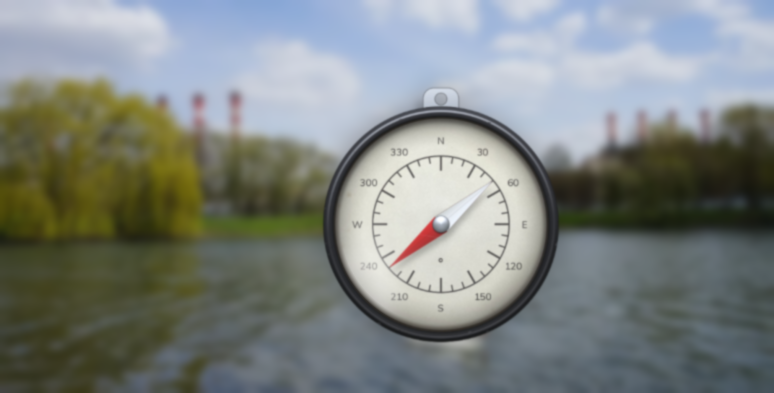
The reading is 230 °
